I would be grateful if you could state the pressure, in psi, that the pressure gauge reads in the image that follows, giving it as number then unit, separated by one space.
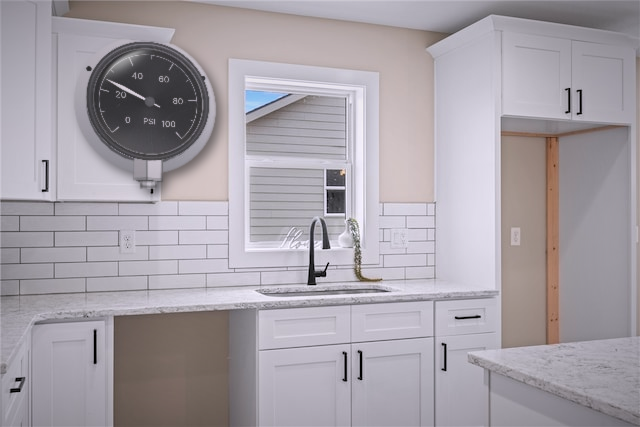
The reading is 25 psi
